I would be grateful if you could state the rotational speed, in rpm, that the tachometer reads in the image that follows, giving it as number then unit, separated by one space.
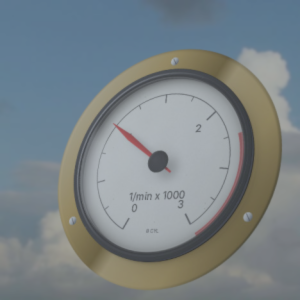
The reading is 1000 rpm
